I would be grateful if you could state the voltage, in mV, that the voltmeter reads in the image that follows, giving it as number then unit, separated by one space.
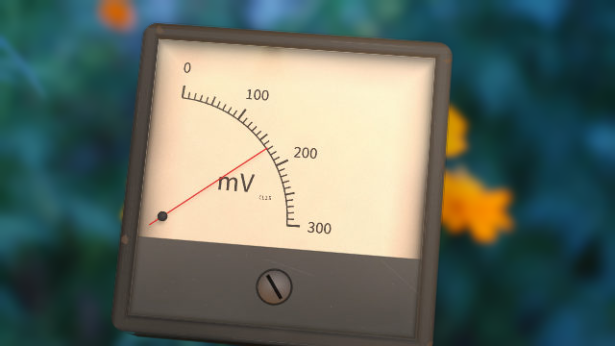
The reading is 170 mV
